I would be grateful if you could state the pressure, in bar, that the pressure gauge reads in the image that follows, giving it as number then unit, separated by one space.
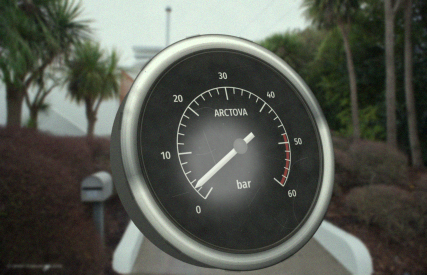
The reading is 3 bar
